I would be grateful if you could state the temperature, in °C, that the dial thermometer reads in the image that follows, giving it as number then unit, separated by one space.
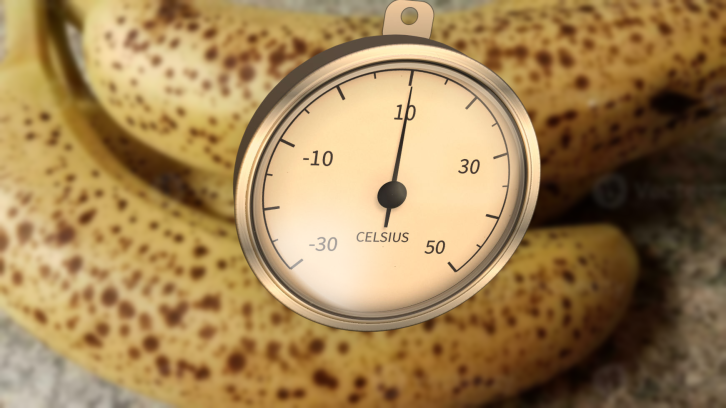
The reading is 10 °C
